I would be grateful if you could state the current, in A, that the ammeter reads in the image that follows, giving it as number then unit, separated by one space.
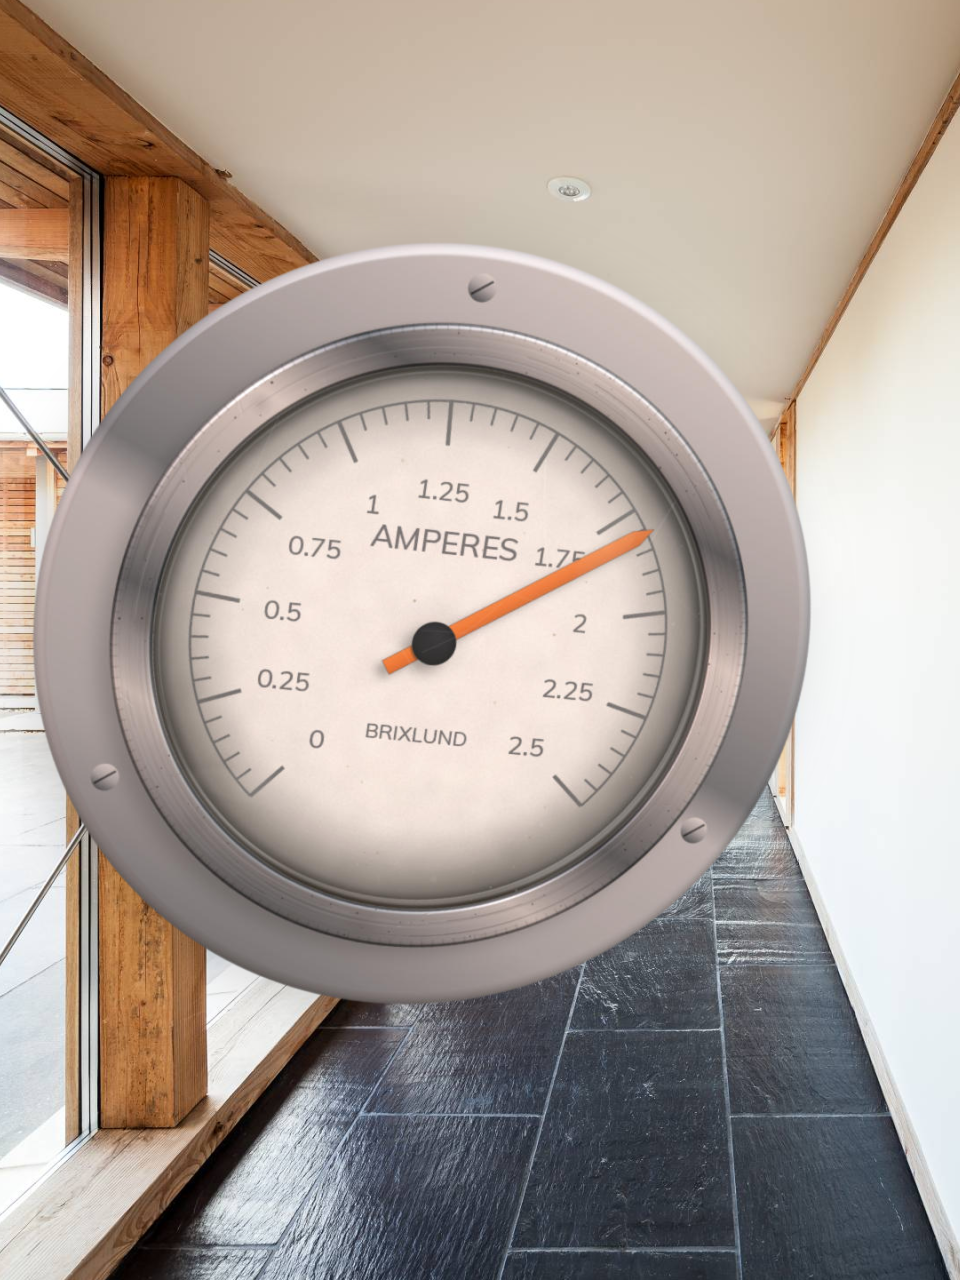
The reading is 1.8 A
